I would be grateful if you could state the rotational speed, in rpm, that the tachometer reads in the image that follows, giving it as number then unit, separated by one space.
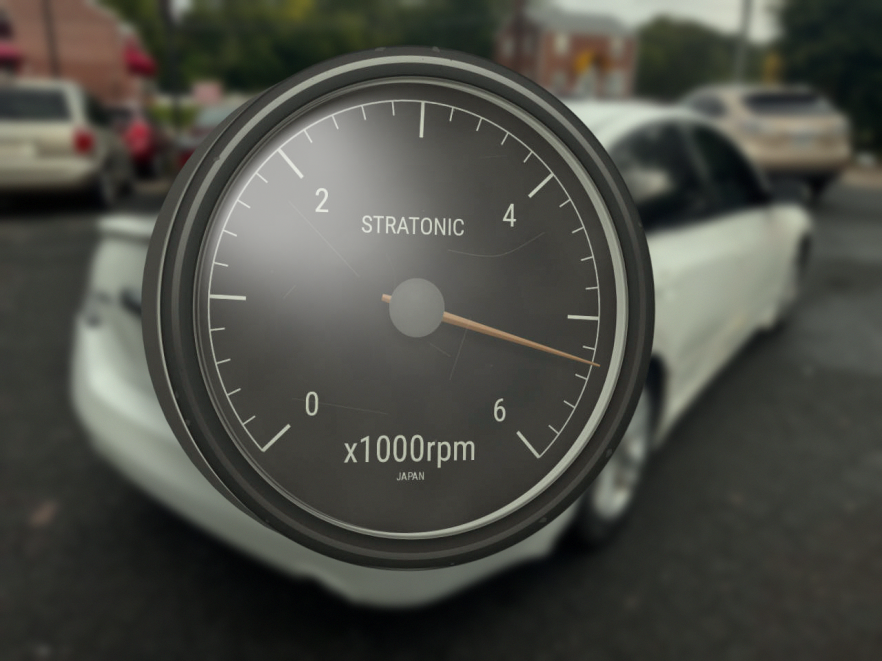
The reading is 5300 rpm
